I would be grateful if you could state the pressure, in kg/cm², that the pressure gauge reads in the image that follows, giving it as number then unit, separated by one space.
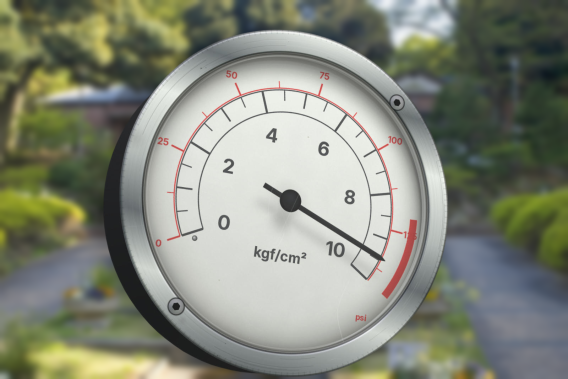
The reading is 9.5 kg/cm²
